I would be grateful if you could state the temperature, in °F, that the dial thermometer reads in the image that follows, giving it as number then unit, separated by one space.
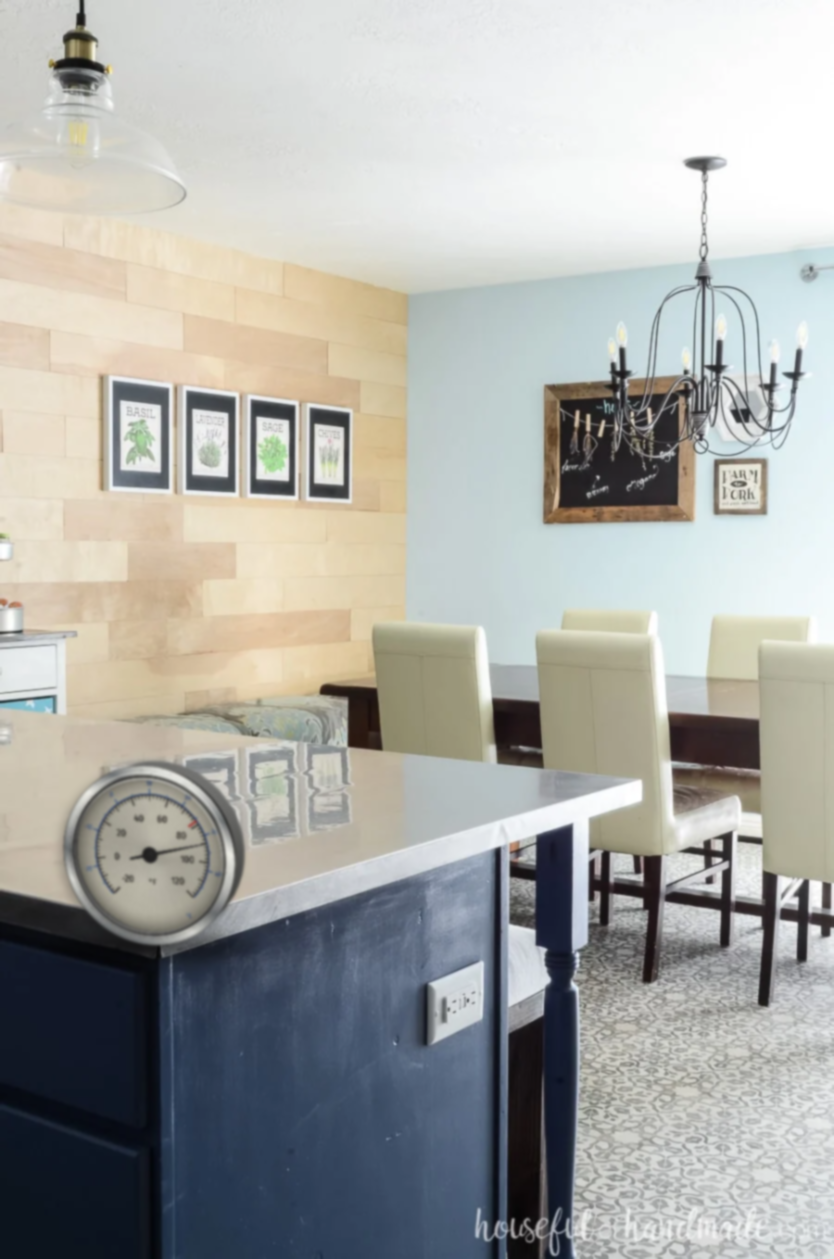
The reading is 90 °F
